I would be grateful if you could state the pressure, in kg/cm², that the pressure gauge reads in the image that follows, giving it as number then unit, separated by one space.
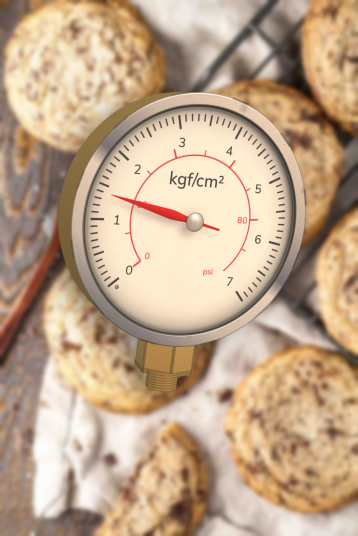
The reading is 1.4 kg/cm²
